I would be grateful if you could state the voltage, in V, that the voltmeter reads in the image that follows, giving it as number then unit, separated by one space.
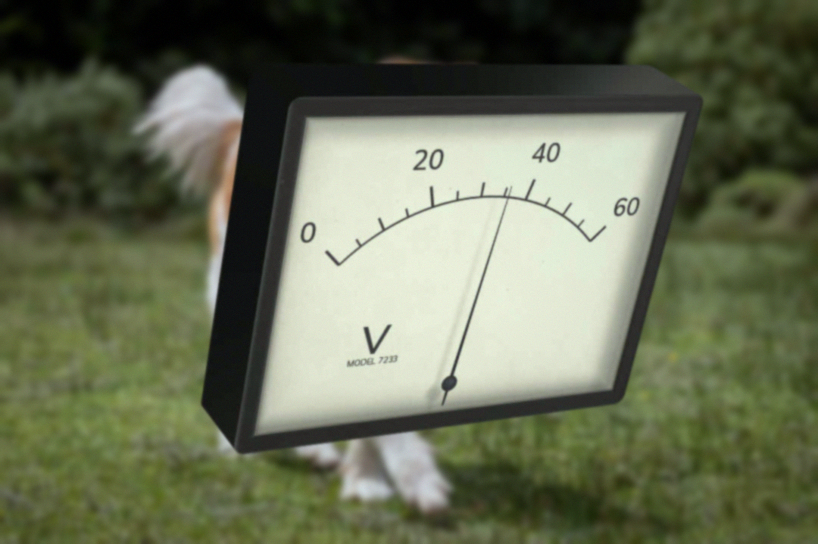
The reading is 35 V
